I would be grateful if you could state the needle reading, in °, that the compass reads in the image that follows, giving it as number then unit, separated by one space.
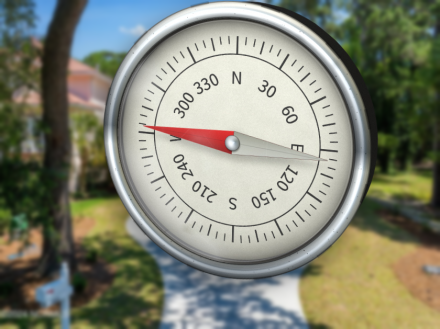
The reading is 275 °
